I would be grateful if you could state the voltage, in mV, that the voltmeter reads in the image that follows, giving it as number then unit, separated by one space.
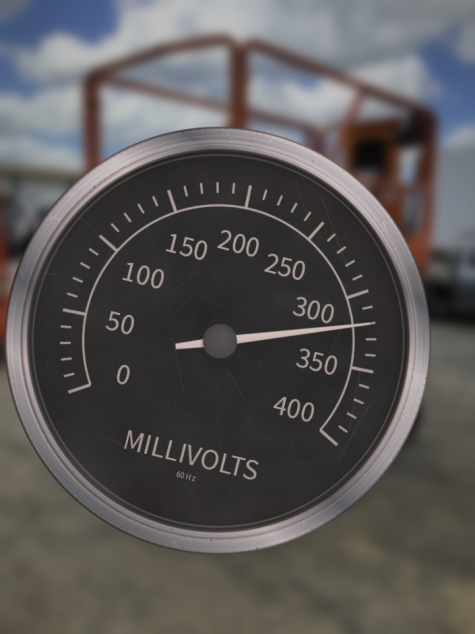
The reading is 320 mV
